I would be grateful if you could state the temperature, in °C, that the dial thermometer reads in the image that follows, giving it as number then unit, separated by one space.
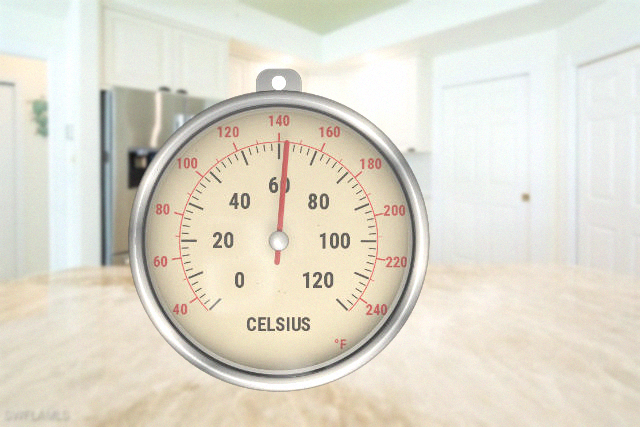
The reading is 62 °C
